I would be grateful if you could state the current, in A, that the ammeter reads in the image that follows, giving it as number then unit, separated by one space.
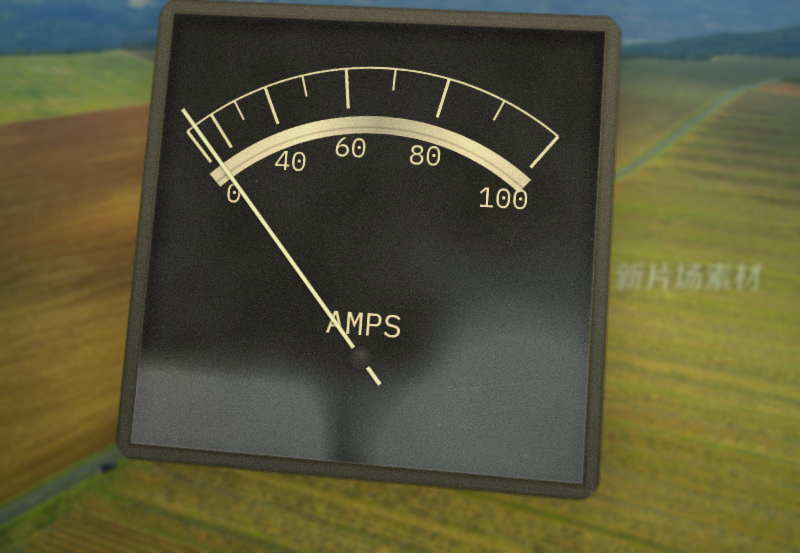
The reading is 10 A
